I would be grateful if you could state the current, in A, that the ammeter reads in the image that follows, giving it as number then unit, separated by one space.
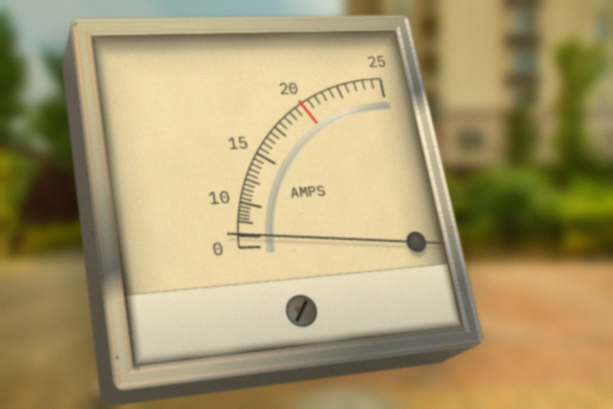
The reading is 5 A
